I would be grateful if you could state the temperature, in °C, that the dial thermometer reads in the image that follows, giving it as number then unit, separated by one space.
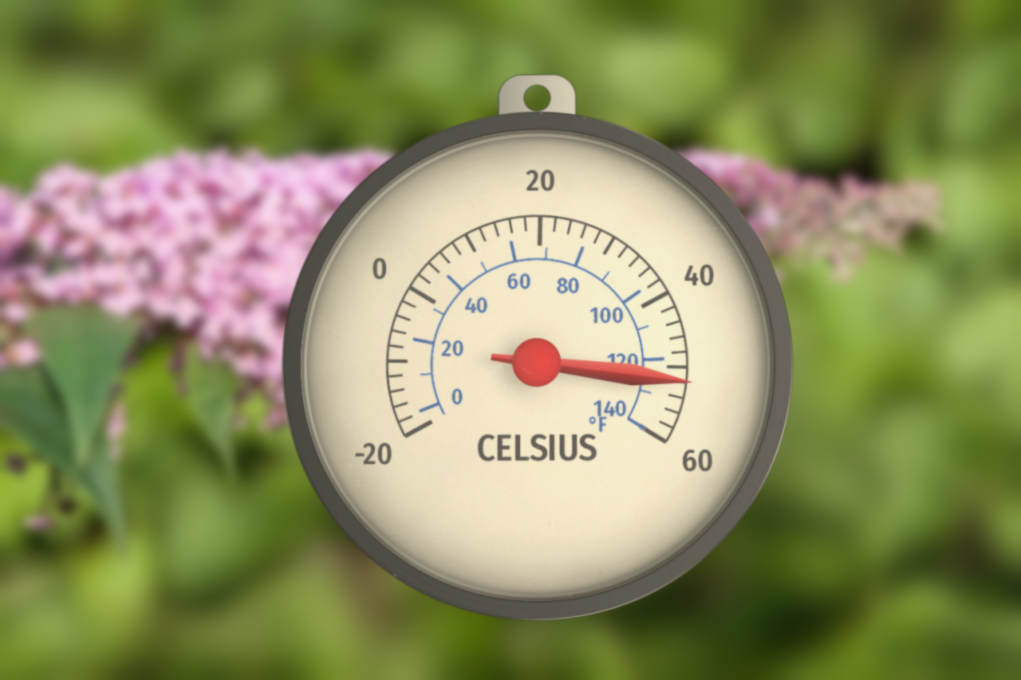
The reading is 52 °C
